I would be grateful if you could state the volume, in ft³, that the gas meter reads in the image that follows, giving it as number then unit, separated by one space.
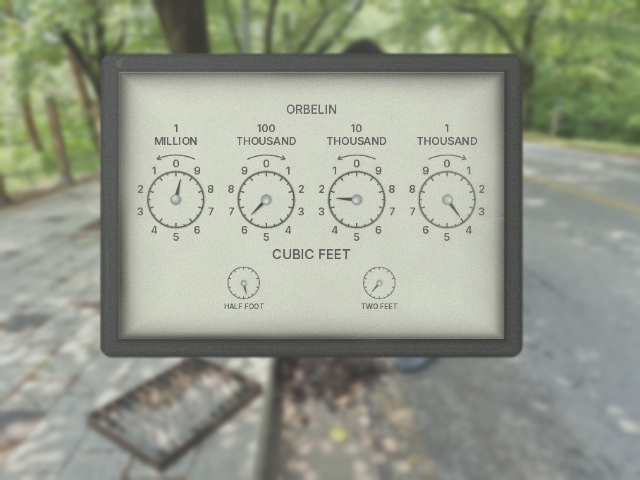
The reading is 962400 ft³
